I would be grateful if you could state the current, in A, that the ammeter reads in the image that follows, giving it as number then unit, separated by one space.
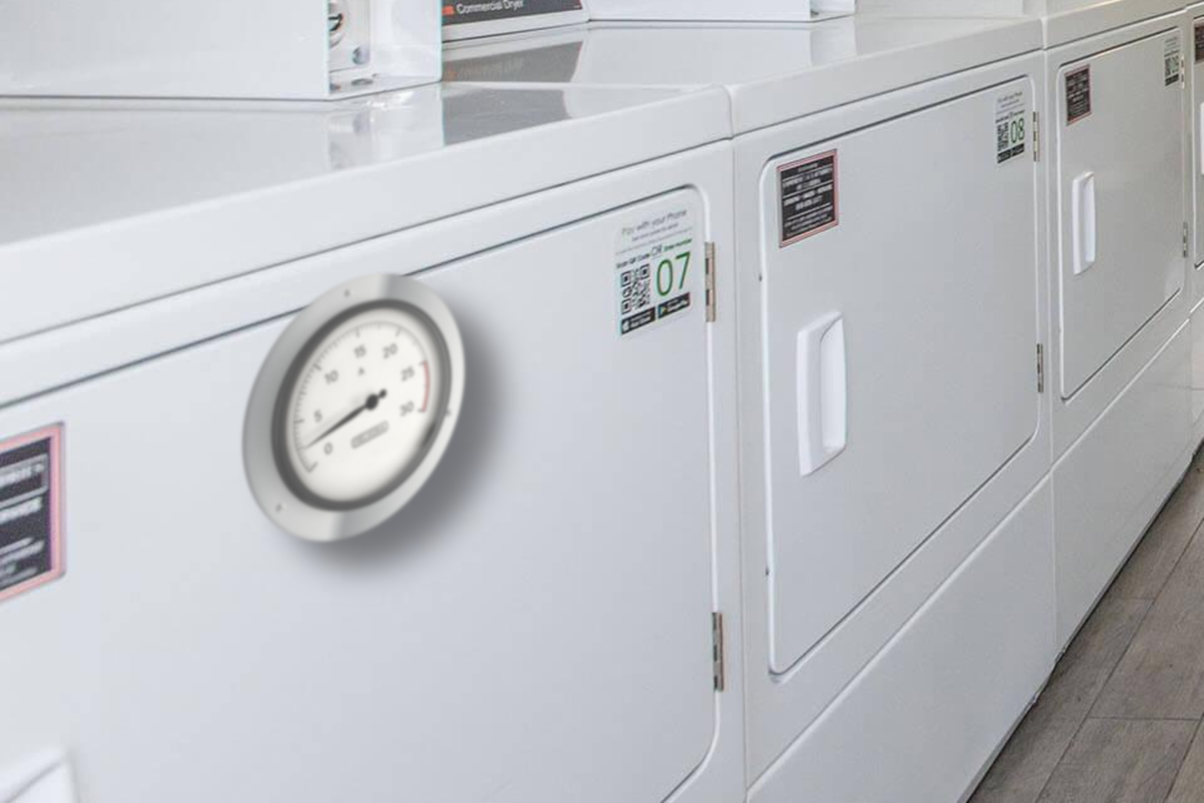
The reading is 2.5 A
